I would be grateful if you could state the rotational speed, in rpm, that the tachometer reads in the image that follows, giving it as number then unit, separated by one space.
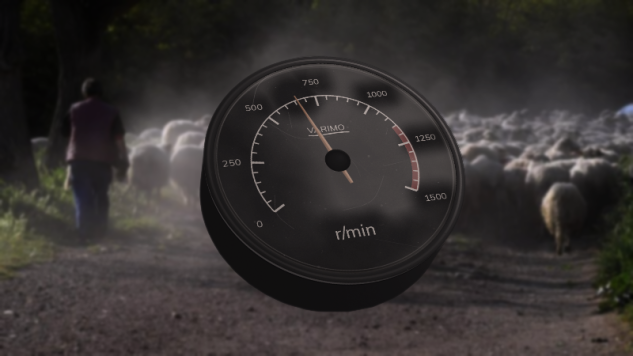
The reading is 650 rpm
